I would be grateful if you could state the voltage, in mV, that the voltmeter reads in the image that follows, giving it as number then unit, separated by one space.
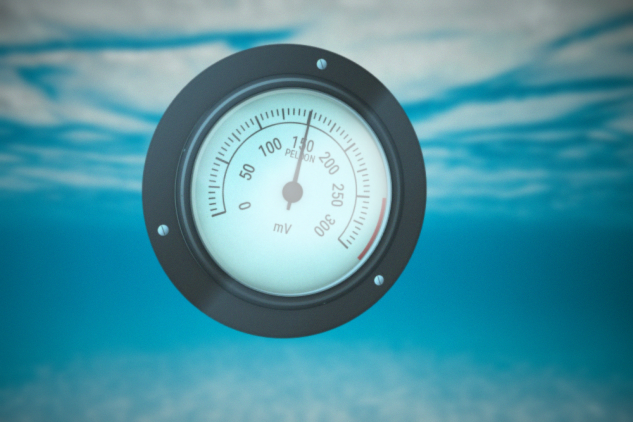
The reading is 150 mV
